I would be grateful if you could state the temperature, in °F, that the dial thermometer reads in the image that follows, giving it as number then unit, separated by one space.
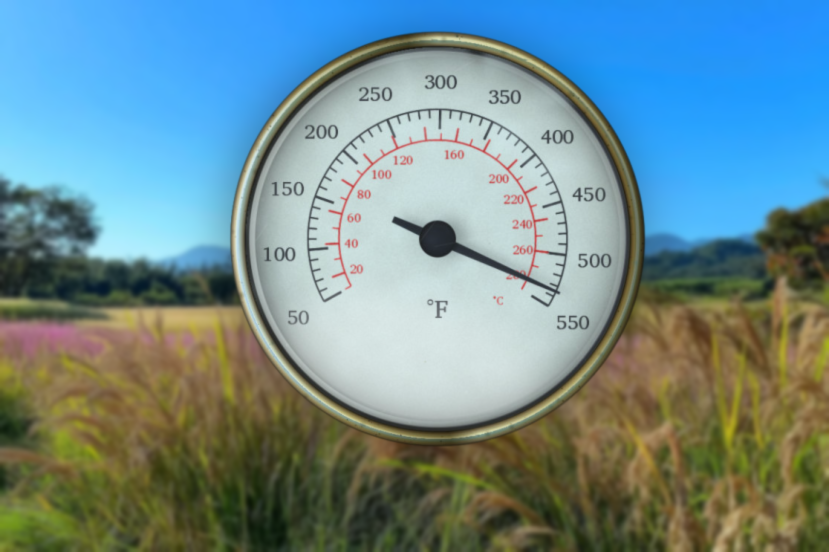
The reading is 535 °F
